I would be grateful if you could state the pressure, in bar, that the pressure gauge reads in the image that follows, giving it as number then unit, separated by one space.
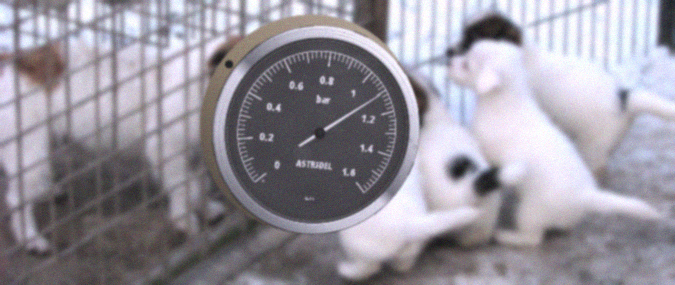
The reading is 1.1 bar
